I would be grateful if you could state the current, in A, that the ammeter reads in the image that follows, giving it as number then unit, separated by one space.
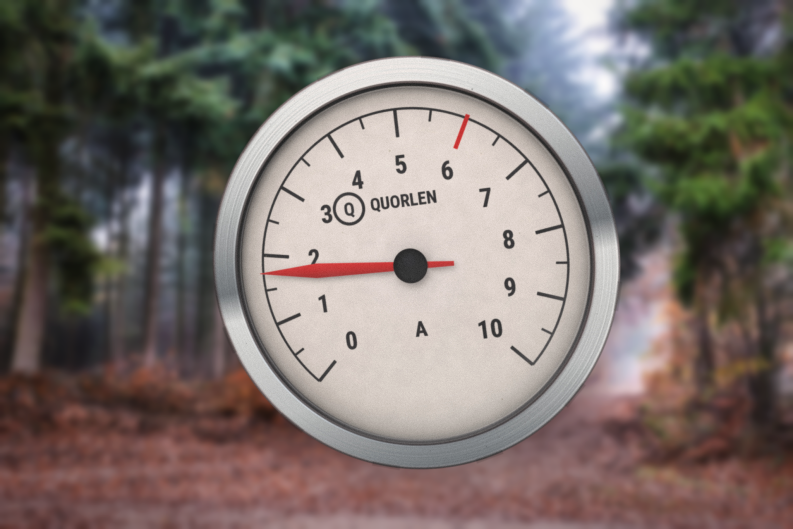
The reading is 1.75 A
